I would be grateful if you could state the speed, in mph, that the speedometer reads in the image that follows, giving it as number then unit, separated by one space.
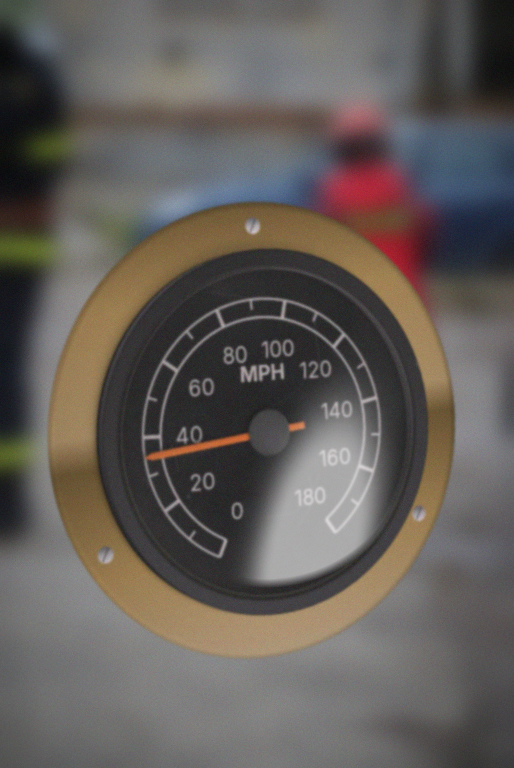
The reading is 35 mph
